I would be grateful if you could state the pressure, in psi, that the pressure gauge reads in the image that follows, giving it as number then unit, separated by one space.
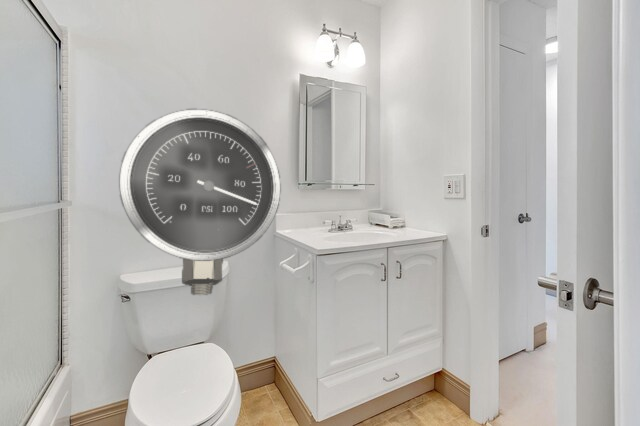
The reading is 90 psi
